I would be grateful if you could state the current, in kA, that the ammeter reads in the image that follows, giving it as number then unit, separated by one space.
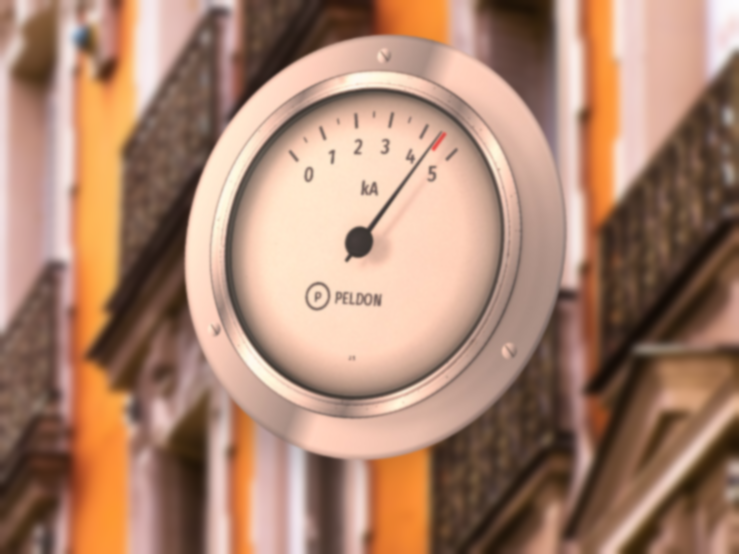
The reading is 4.5 kA
